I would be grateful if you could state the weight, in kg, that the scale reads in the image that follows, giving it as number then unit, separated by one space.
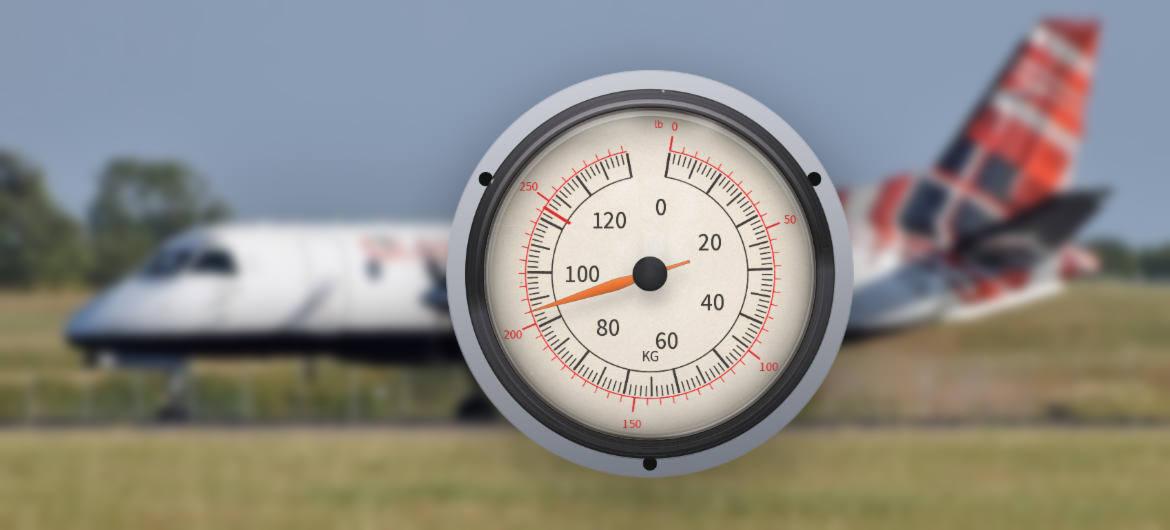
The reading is 93 kg
